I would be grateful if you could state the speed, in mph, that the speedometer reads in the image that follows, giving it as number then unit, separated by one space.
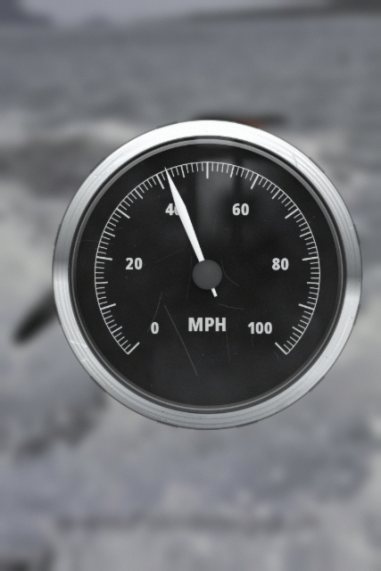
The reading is 42 mph
